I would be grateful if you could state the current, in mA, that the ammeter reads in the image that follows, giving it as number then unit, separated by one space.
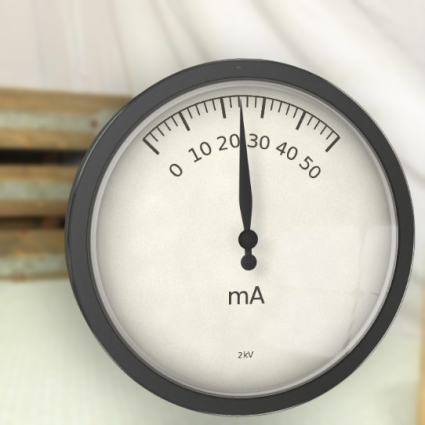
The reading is 24 mA
